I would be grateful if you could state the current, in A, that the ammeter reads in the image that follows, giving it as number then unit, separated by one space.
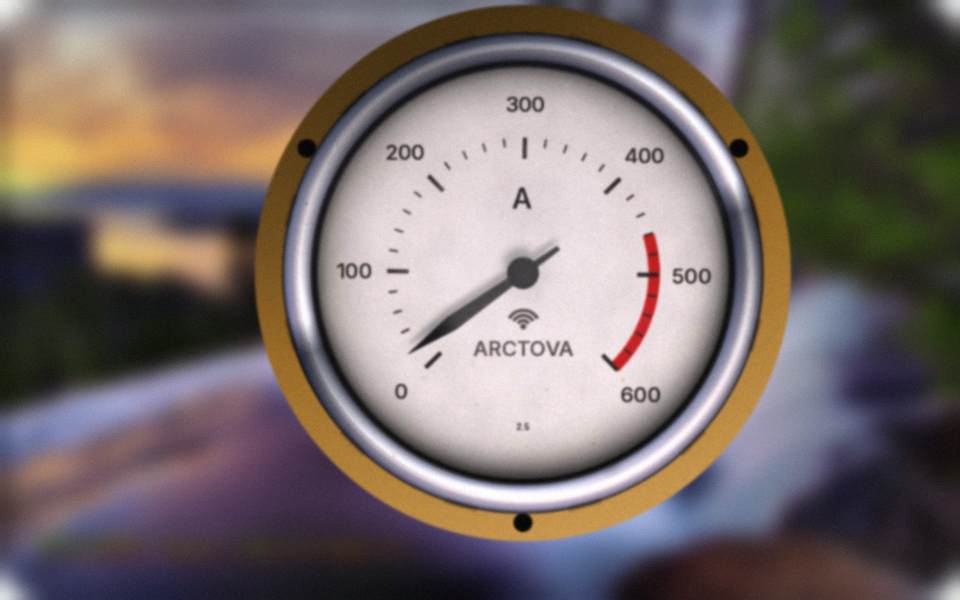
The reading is 20 A
